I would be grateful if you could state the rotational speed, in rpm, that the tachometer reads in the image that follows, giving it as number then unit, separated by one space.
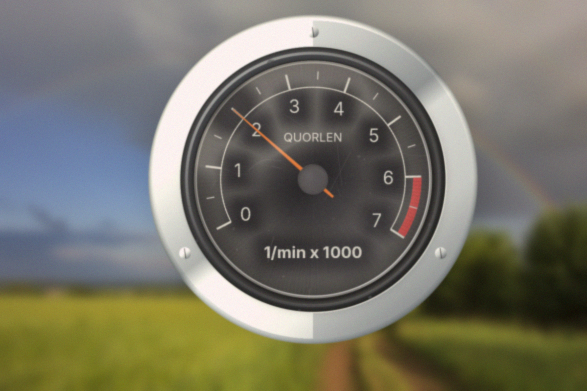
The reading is 2000 rpm
